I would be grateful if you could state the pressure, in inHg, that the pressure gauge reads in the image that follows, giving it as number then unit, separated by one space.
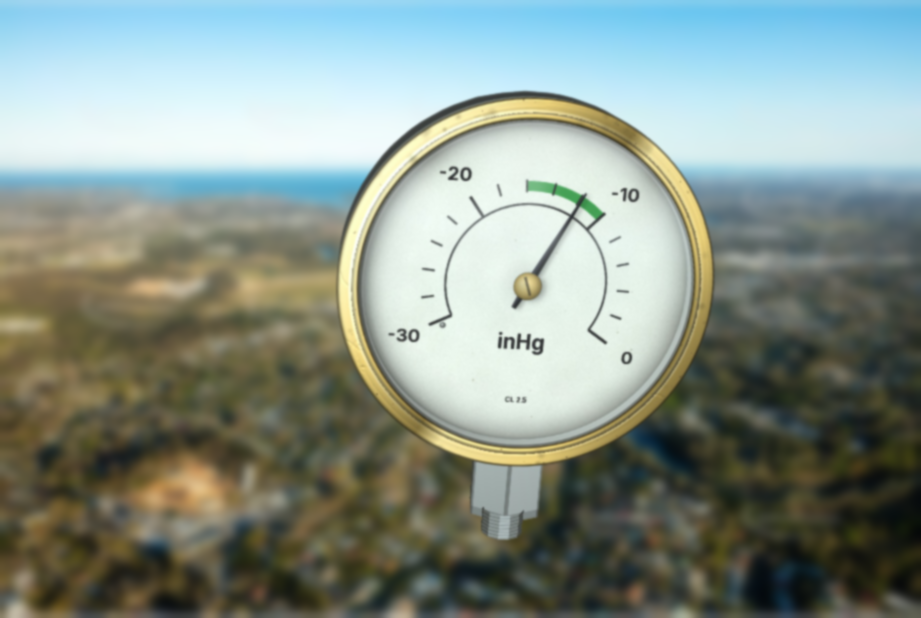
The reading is -12 inHg
